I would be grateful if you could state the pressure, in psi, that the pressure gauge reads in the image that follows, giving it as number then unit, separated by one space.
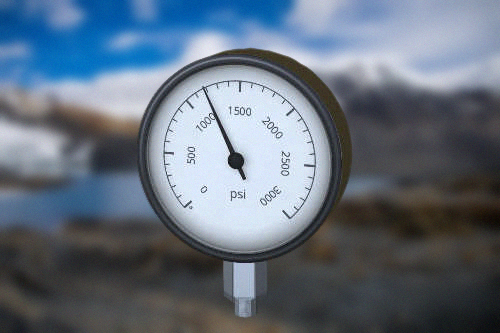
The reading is 1200 psi
